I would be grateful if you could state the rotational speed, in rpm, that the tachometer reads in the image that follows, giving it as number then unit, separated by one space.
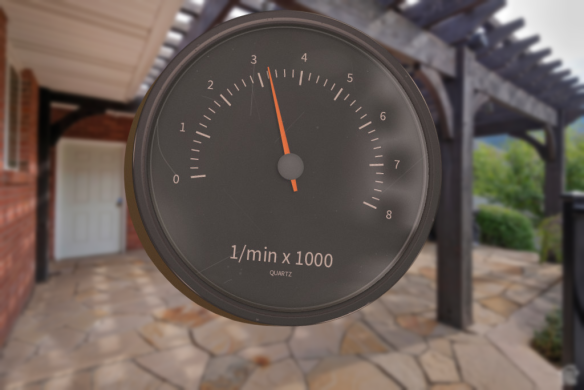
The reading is 3200 rpm
